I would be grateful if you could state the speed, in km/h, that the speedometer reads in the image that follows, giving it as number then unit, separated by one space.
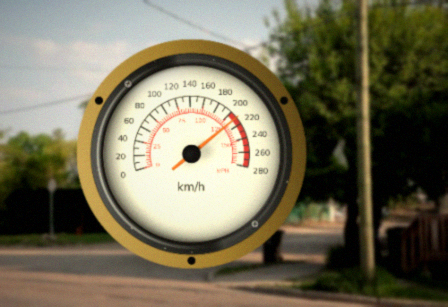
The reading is 210 km/h
